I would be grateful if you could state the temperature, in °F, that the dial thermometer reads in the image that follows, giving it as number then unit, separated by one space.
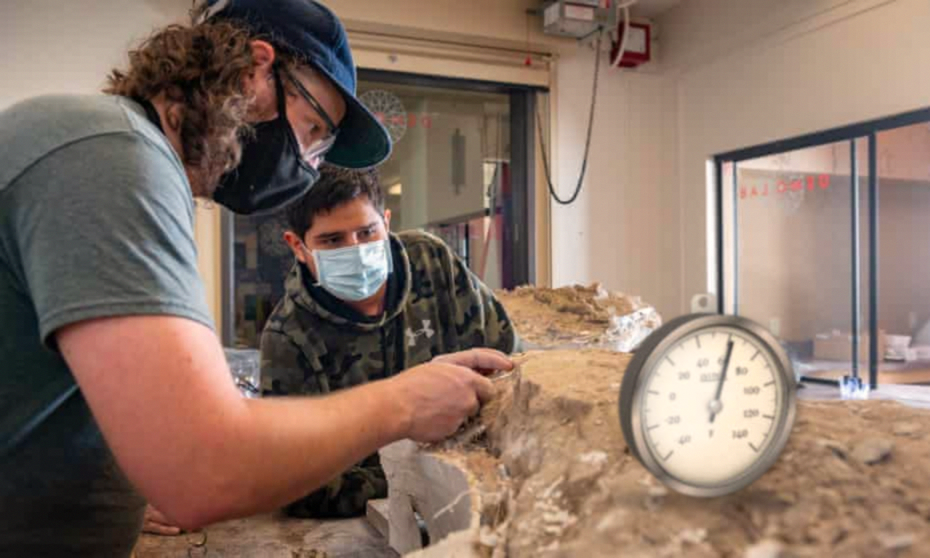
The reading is 60 °F
